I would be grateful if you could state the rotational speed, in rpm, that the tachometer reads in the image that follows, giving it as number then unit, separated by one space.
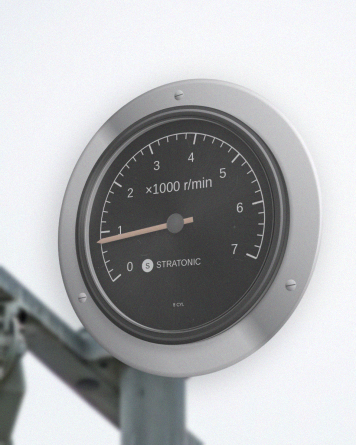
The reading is 800 rpm
